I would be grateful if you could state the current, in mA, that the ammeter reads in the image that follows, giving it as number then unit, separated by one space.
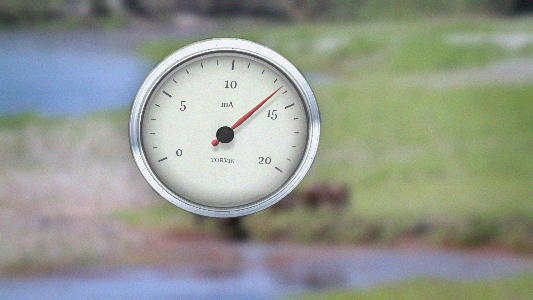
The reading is 13.5 mA
